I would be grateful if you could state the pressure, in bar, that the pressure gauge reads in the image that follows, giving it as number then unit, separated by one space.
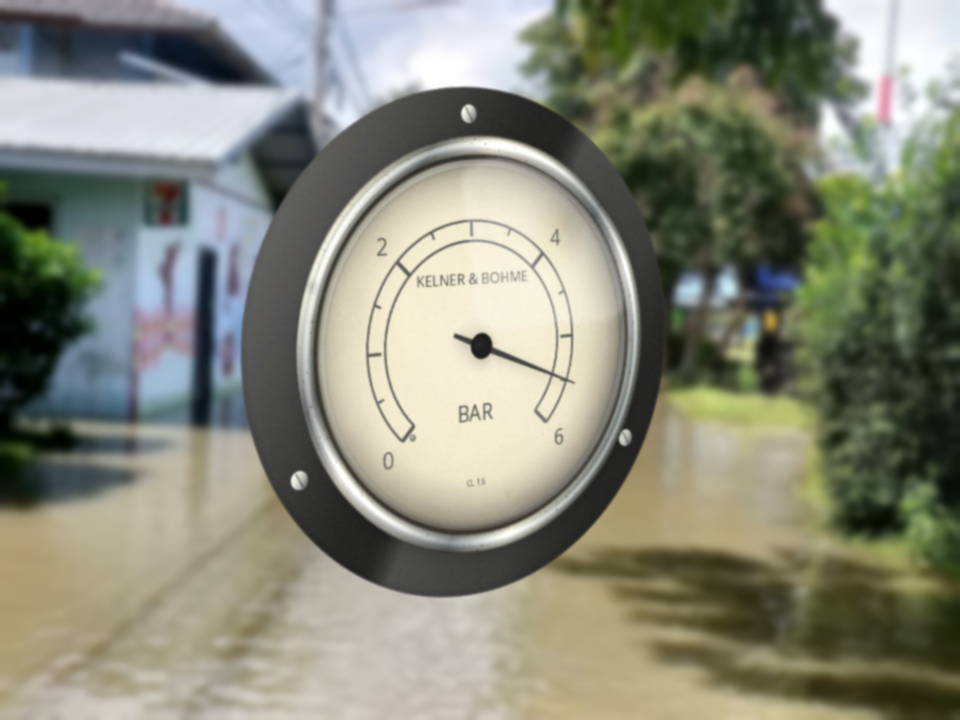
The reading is 5.5 bar
